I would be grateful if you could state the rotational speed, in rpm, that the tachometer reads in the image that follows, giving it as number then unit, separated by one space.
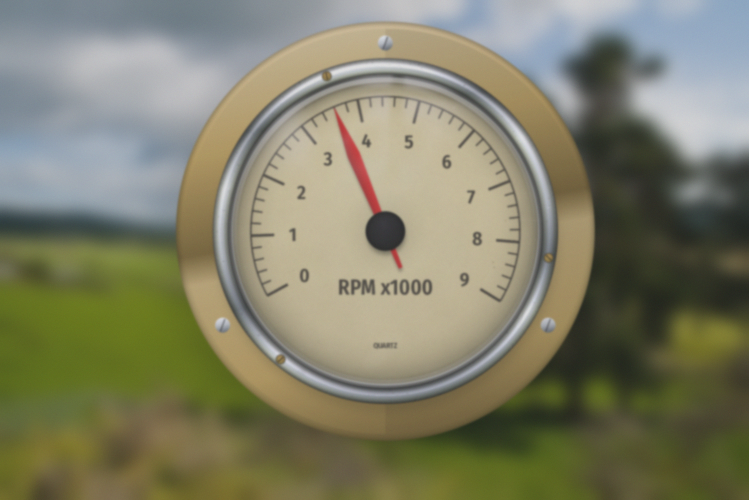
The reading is 3600 rpm
